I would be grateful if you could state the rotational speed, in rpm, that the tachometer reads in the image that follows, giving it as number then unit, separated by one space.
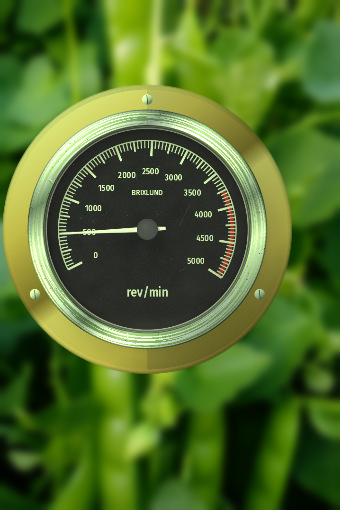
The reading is 500 rpm
